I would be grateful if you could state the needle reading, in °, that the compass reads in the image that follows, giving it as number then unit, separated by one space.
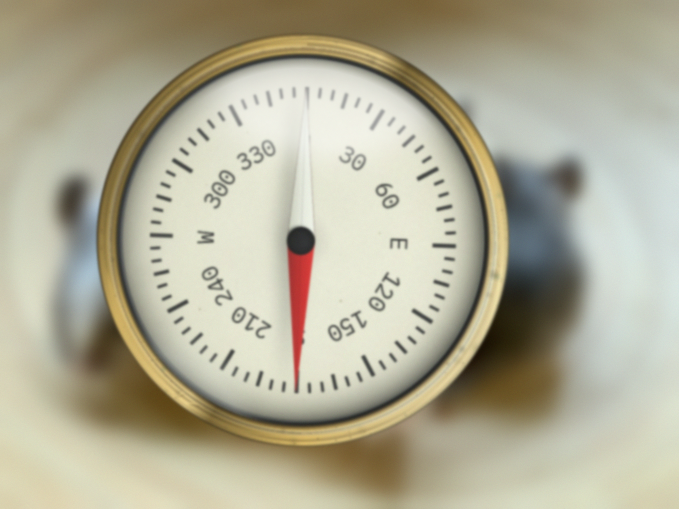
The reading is 180 °
